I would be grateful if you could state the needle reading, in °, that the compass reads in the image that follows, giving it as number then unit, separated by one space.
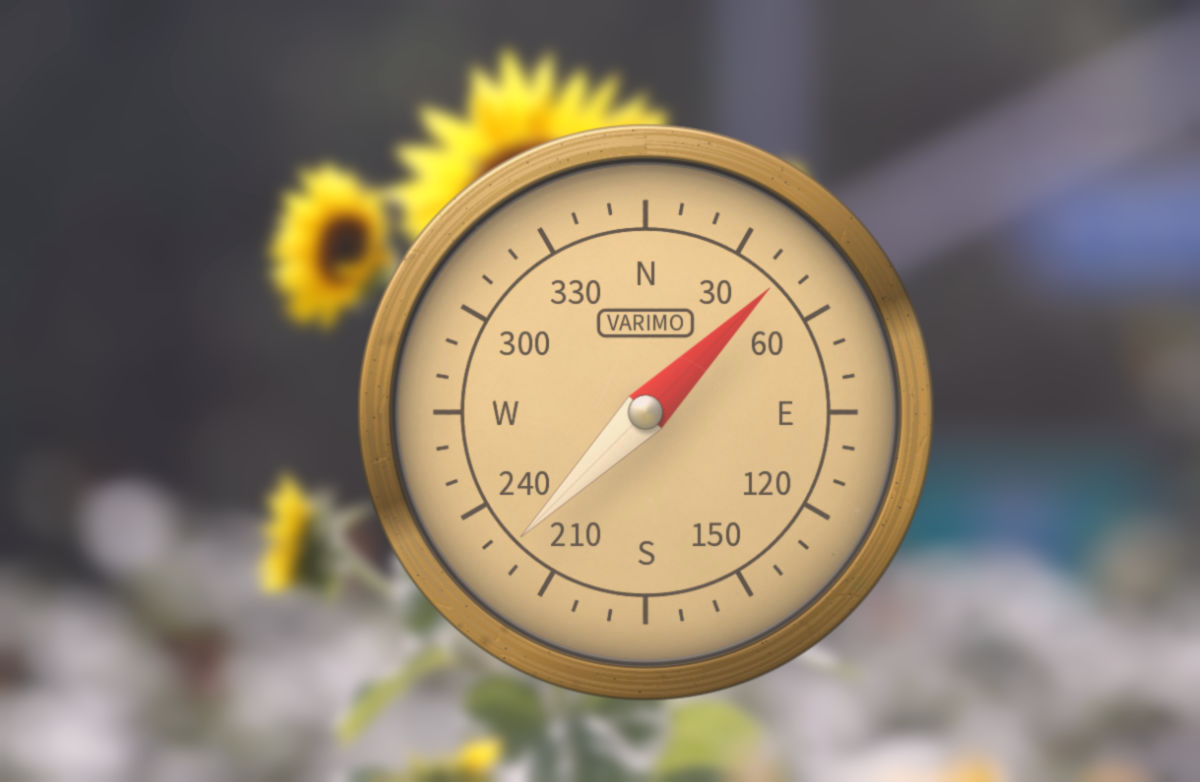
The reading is 45 °
